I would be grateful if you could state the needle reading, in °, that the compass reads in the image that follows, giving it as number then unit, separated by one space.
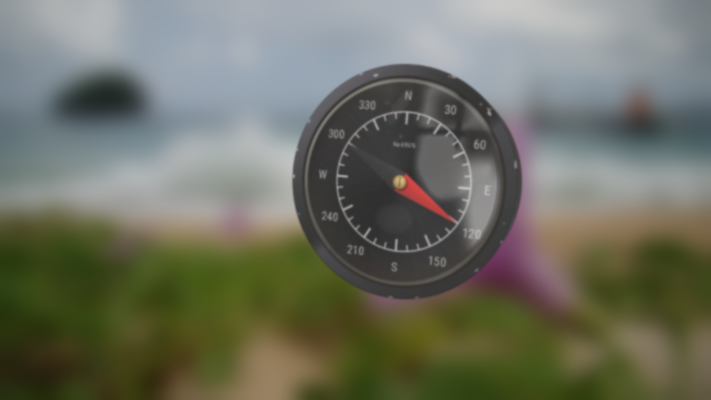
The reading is 120 °
